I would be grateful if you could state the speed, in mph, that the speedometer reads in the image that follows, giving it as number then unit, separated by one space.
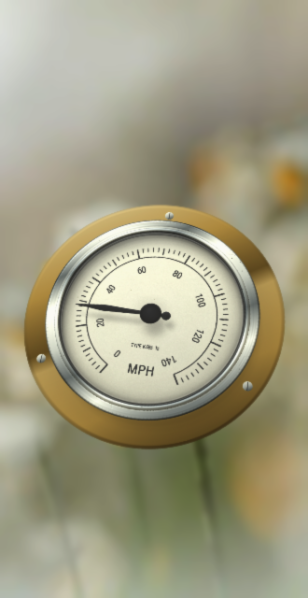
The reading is 28 mph
